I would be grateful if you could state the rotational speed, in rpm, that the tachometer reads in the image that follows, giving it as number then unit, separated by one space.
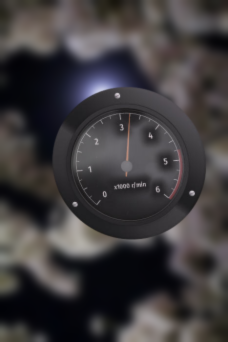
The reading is 3250 rpm
